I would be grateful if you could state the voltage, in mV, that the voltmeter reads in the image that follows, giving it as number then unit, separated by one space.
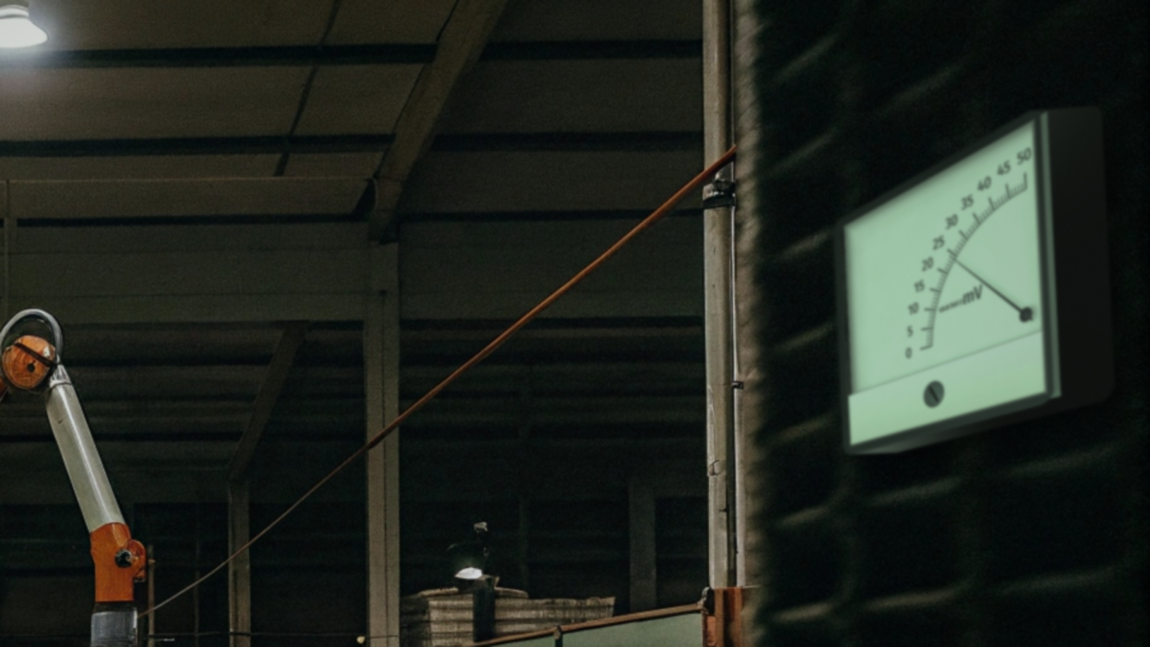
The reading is 25 mV
